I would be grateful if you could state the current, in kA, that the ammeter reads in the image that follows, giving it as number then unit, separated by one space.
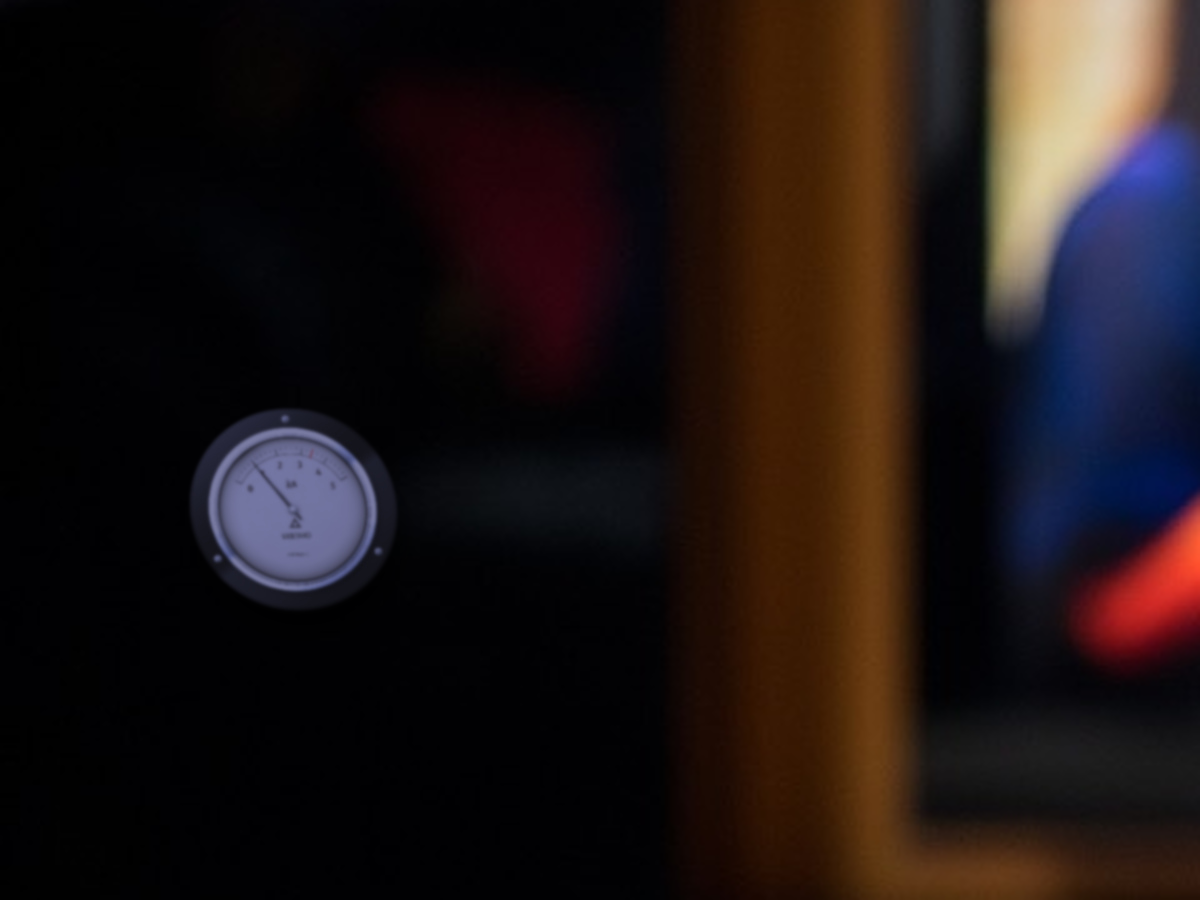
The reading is 1 kA
